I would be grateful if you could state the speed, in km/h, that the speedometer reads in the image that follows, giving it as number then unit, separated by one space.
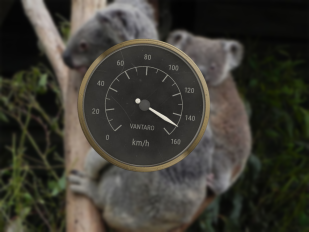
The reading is 150 km/h
